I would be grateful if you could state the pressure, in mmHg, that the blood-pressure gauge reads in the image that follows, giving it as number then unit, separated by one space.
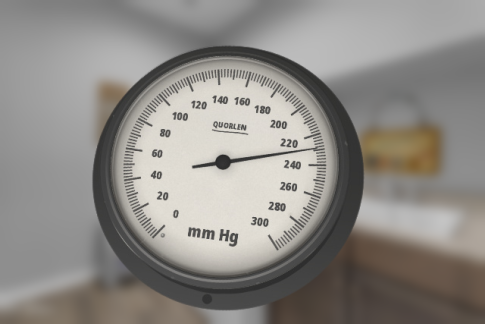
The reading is 230 mmHg
